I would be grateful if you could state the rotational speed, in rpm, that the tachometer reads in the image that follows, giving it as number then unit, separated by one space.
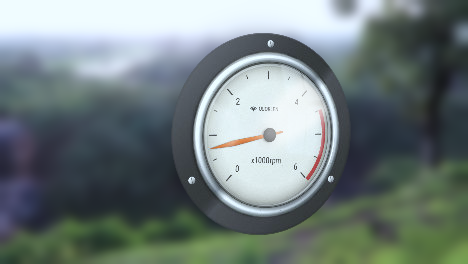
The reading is 750 rpm
